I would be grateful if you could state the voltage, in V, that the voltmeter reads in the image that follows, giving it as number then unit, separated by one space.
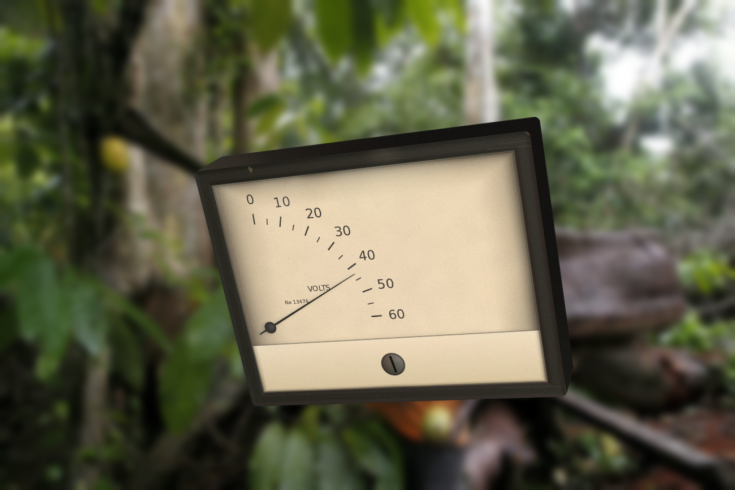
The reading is 42.5 V
